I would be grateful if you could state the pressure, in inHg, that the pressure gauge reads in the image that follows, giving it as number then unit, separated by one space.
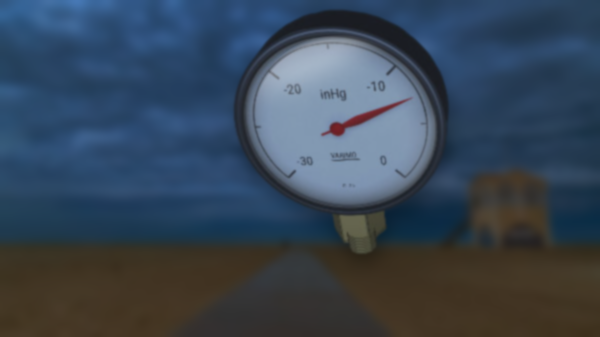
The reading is -7.5 inHg
